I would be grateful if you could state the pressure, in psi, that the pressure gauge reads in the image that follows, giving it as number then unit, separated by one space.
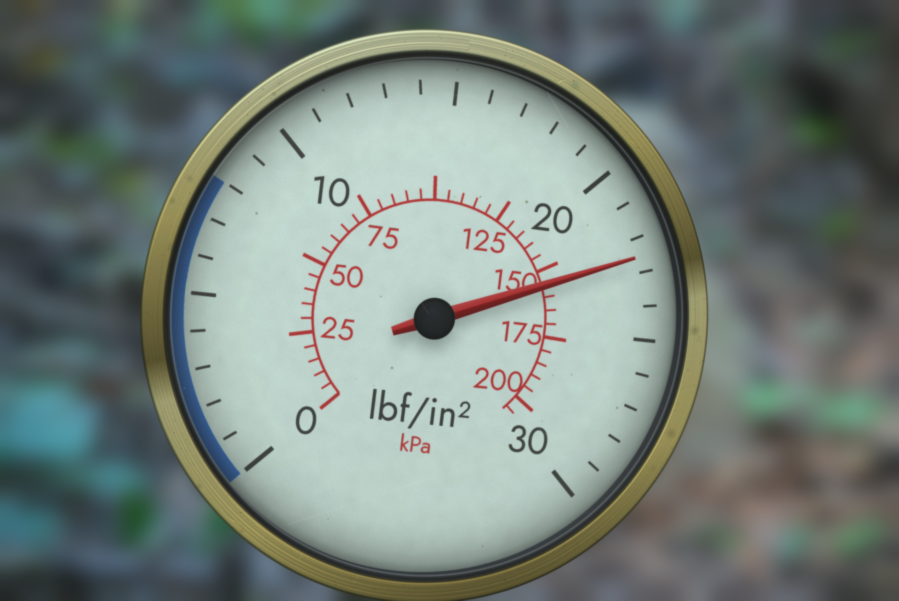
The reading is 22.5 psi
